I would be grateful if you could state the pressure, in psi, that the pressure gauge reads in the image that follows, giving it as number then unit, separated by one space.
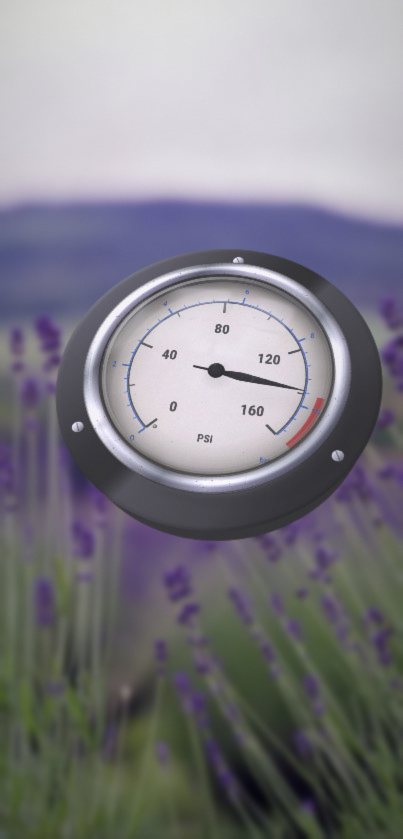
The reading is 140 psi
